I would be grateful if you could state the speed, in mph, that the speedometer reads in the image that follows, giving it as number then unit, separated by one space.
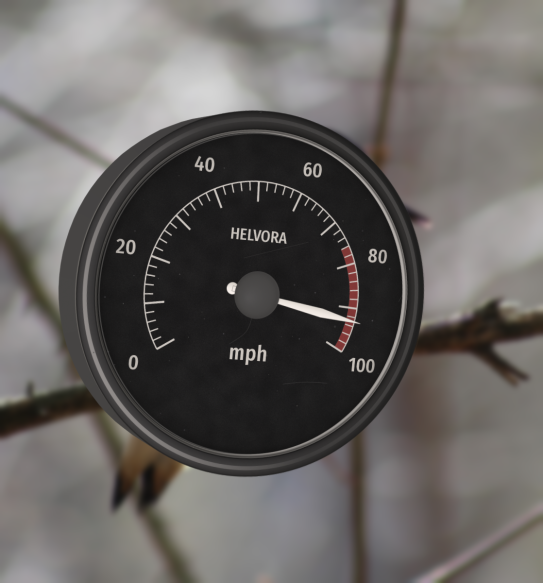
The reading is 93 mph
